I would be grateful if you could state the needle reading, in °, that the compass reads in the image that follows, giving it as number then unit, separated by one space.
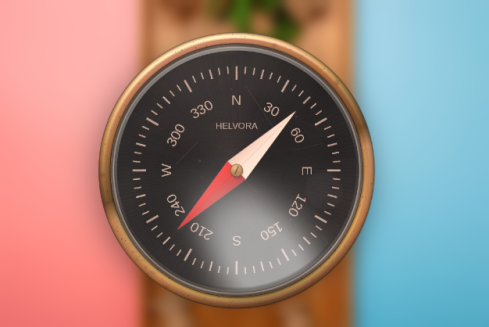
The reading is 225 °
